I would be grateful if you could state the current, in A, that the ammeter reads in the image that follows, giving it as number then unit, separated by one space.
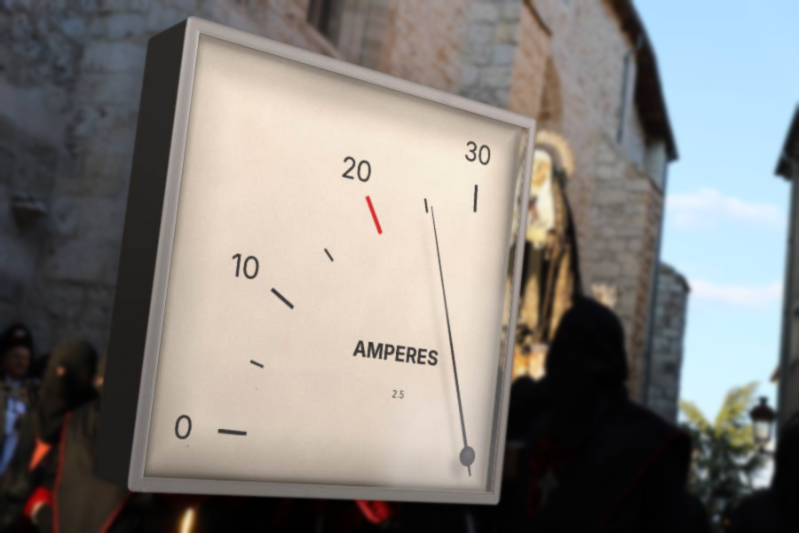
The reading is 25 A
